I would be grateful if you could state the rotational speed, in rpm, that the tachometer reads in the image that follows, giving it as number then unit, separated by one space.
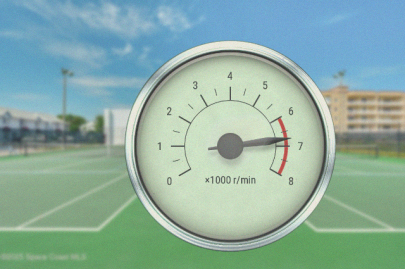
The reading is 6750 rpm
